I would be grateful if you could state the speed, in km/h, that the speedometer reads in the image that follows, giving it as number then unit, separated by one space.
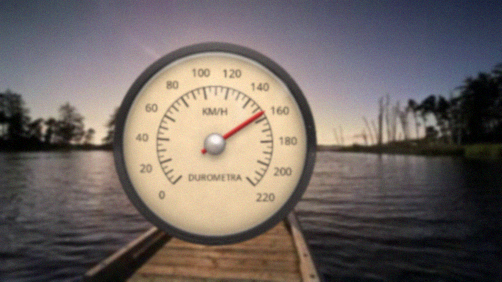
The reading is 155 km/h
